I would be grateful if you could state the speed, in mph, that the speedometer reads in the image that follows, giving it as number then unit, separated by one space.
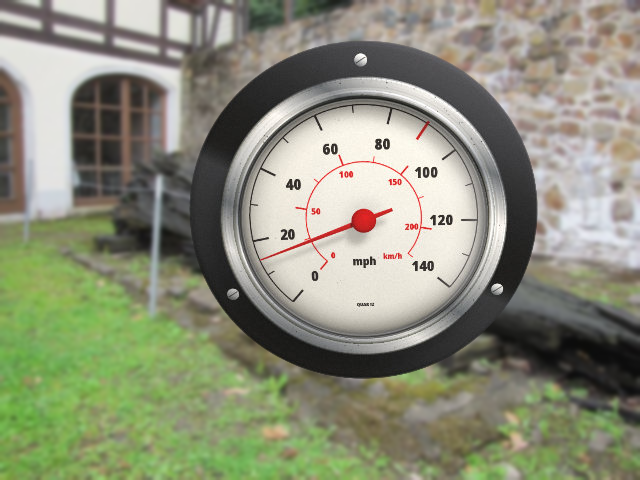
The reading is 15 mph
